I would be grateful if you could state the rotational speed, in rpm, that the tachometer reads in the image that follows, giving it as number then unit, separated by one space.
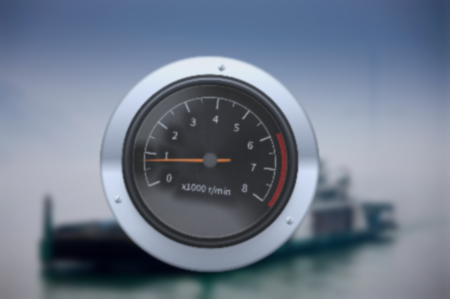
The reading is 750 rpm
